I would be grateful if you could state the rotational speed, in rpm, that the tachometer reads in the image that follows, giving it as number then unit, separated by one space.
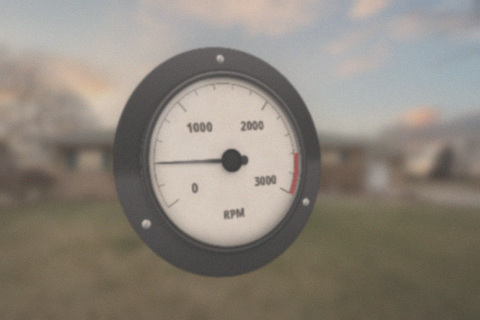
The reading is 400 rpm
